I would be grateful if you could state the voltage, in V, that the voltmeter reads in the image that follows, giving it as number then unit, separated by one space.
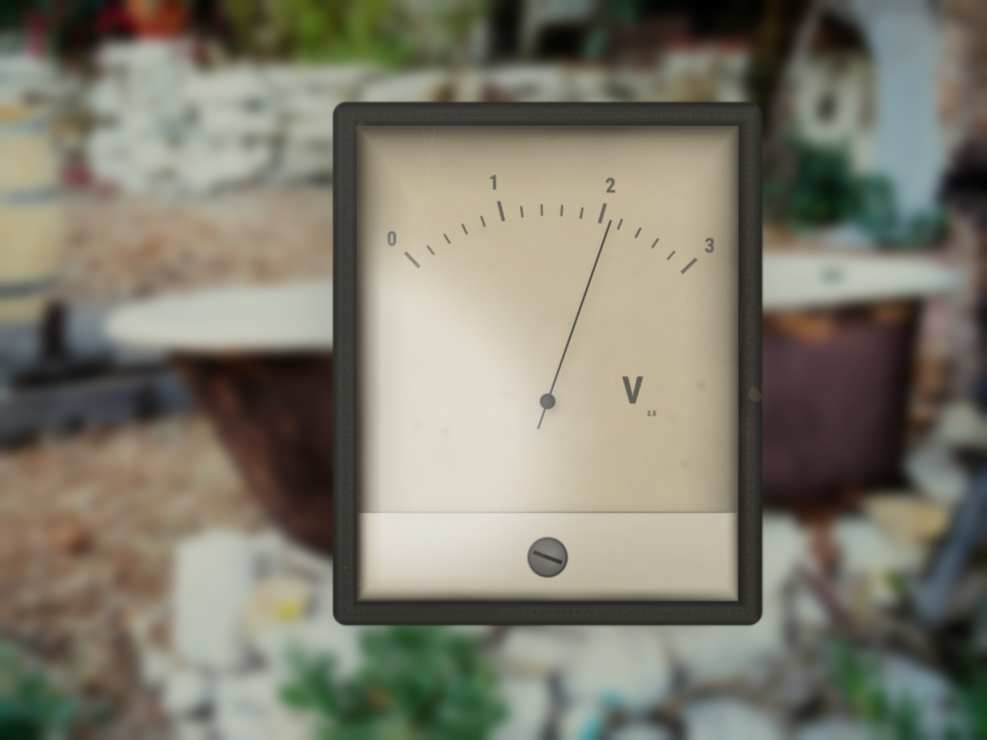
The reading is 2.1 V
